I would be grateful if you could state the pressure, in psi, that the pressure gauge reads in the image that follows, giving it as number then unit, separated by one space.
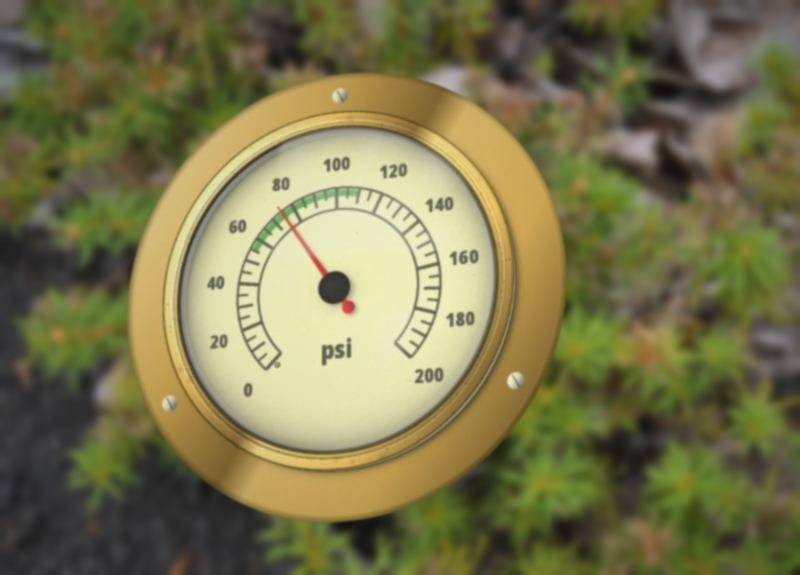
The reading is 75 psi
